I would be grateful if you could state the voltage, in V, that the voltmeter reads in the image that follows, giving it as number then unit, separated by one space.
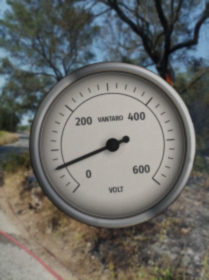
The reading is 60 V
